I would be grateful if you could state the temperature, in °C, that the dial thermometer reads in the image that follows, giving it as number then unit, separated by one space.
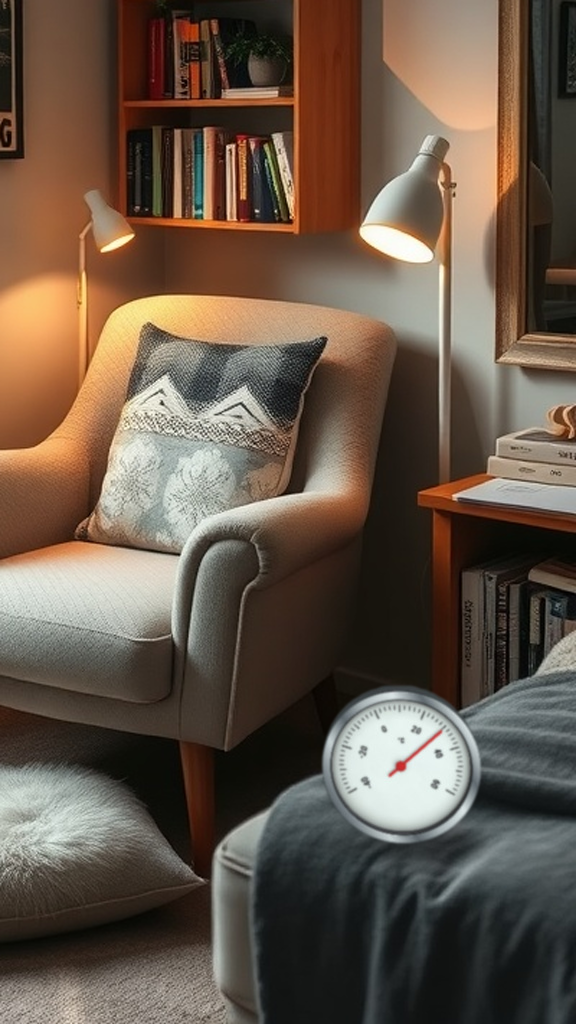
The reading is 30 °C
